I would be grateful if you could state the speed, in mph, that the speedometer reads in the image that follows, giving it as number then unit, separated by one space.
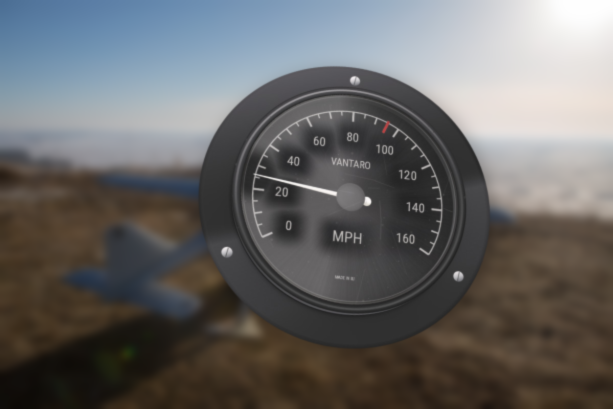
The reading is 25 mph
